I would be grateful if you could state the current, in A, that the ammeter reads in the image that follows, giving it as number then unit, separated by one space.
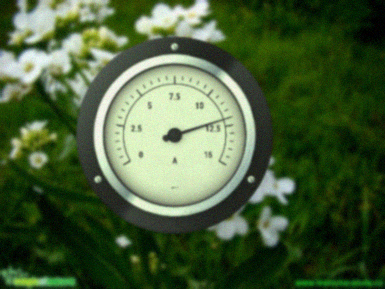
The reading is 12 A
